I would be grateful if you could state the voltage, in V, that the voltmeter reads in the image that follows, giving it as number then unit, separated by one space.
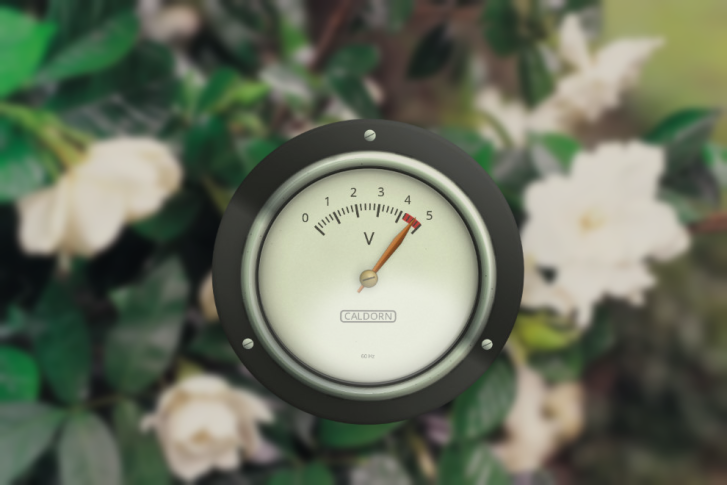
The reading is 4.6 V
